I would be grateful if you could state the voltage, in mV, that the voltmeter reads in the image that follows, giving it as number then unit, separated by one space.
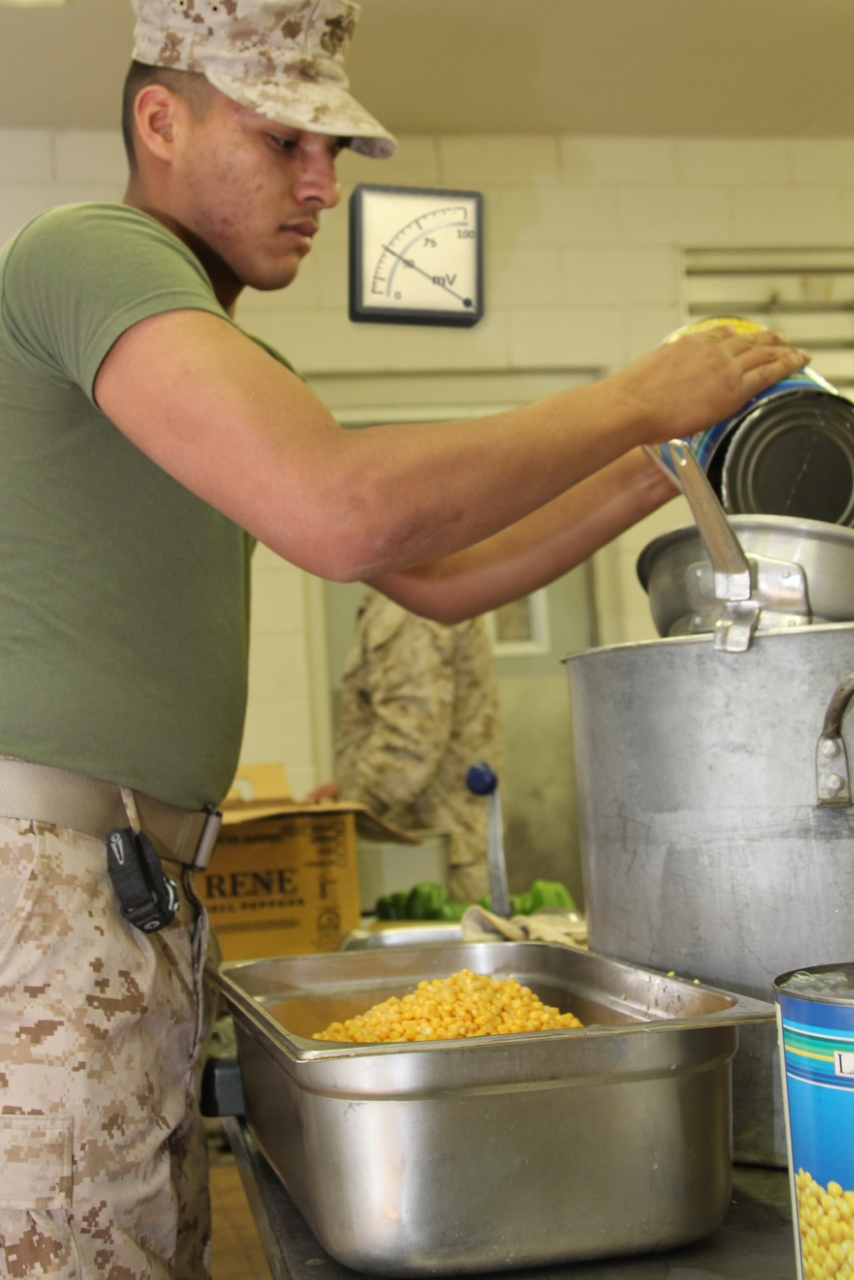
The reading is 50 mV
